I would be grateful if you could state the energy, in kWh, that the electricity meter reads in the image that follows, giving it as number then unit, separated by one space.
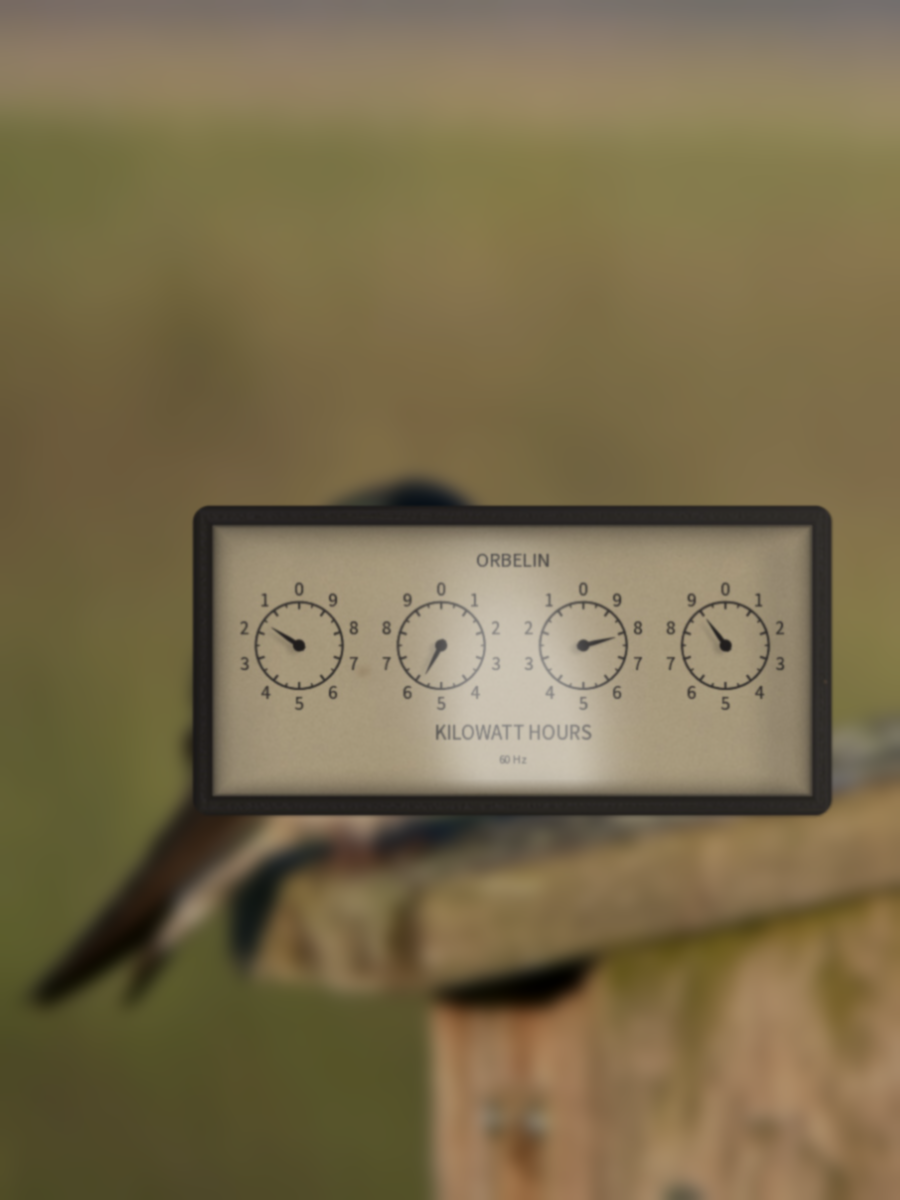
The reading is 1579 kWh
